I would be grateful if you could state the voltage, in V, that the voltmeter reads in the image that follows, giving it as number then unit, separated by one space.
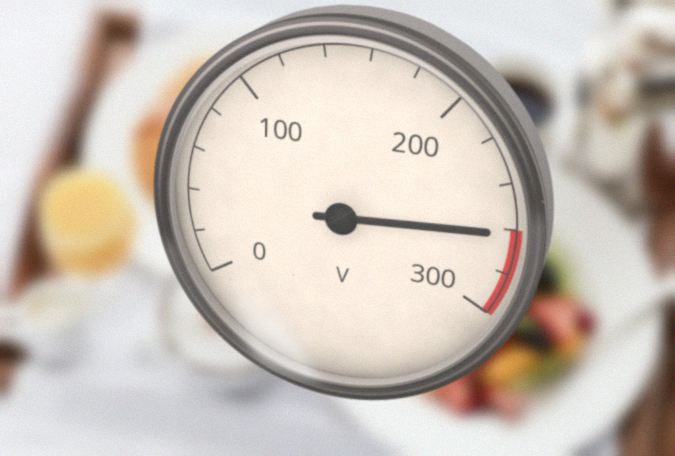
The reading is 260 V
